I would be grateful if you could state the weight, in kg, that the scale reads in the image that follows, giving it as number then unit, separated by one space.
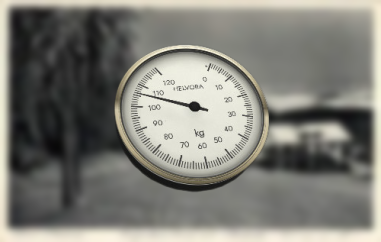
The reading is 105 kg
